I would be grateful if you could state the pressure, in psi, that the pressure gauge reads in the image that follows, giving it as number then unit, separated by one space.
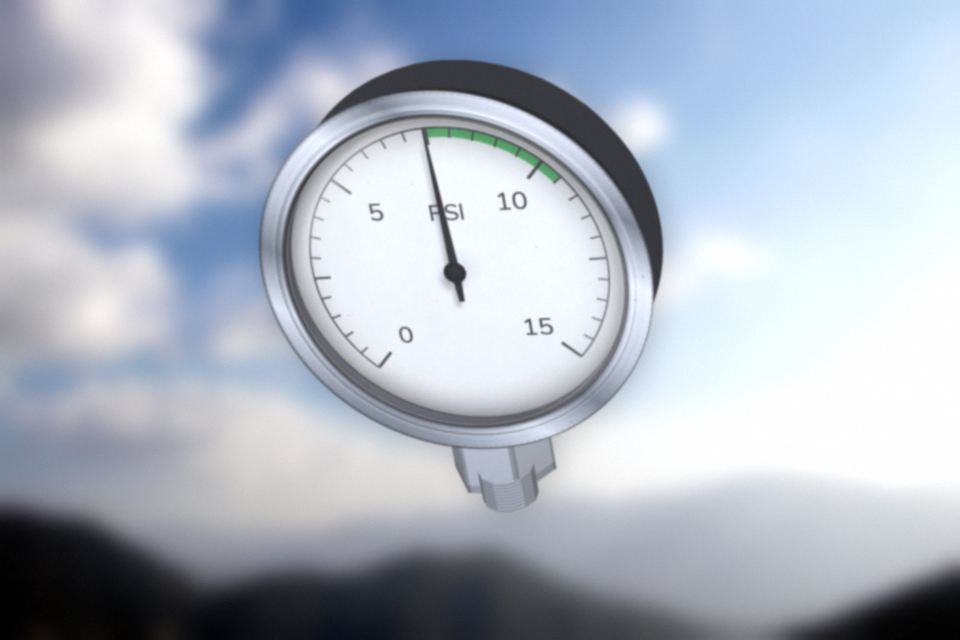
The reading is 7.5 psi
